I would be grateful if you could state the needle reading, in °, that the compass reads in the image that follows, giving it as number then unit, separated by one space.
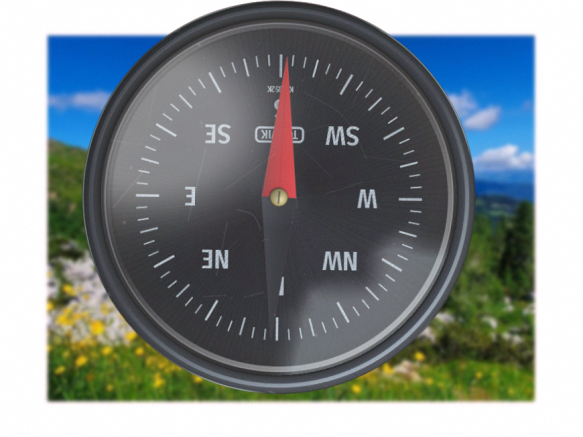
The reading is 182.5 °
